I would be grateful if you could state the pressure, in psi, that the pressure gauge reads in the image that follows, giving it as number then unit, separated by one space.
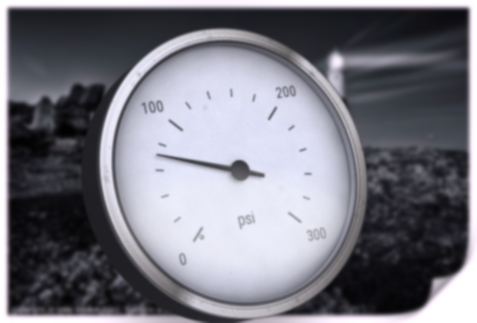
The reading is 70 psi
